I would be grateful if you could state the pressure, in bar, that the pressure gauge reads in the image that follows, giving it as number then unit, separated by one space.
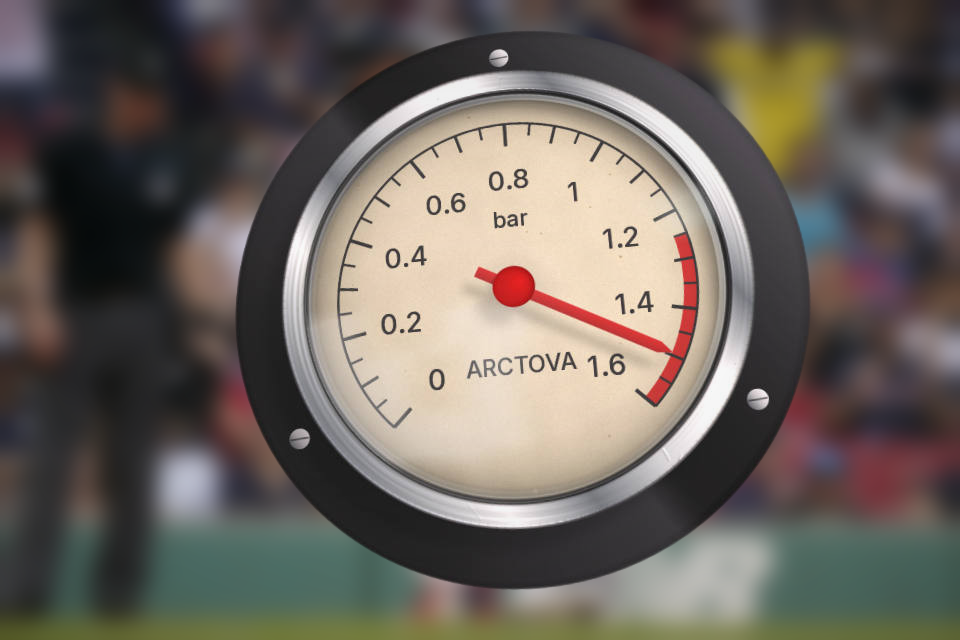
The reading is 1.5 bar
